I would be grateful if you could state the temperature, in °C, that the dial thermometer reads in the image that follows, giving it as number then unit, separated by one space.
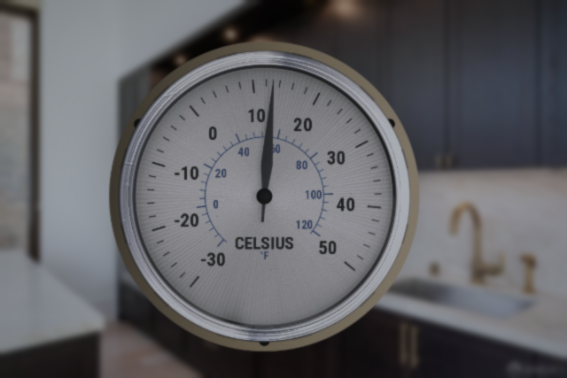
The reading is 13 °C
